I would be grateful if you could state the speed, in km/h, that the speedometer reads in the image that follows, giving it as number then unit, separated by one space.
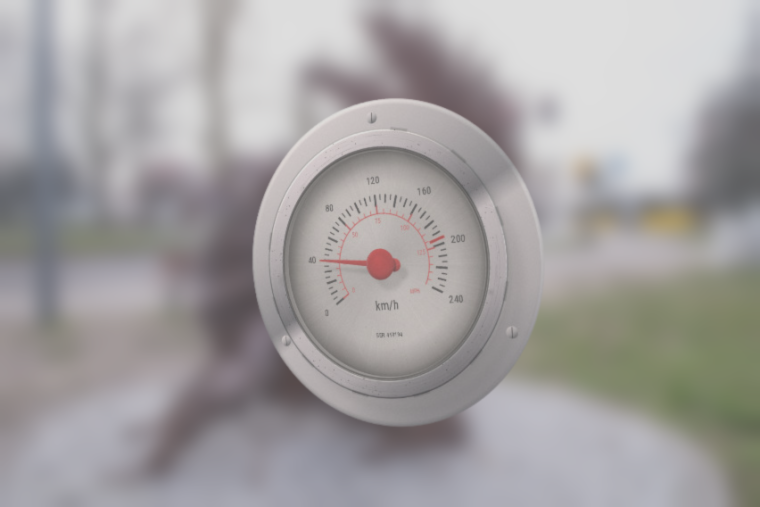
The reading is 40 km/h
